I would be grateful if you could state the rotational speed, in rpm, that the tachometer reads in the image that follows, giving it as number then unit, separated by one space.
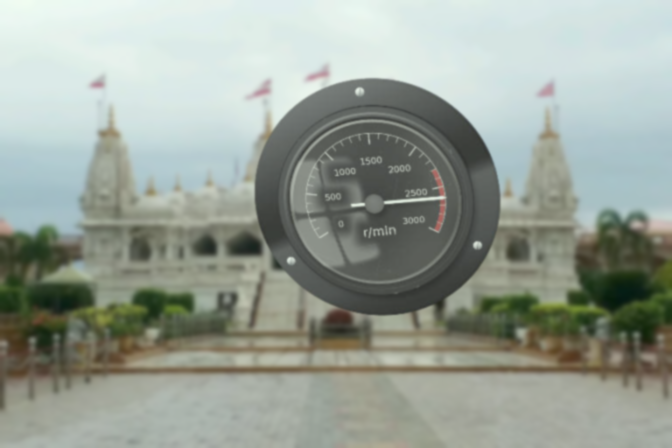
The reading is 2600 rpm
